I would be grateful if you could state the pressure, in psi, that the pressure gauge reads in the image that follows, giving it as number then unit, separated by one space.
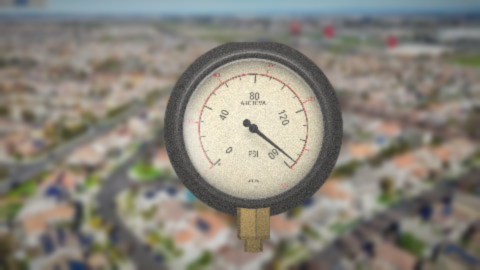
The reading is 155 psi
